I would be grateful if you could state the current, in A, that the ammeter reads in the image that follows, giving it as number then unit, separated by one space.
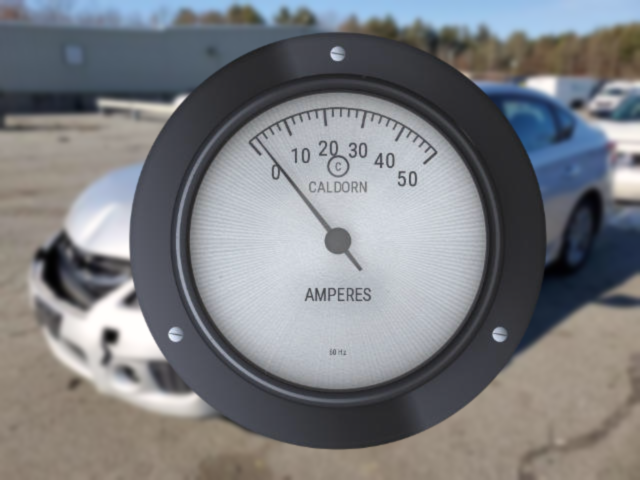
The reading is 2 A
